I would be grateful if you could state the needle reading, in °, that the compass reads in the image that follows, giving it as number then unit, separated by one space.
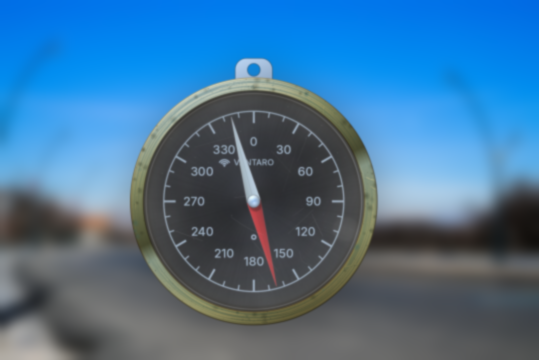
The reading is 165 °
